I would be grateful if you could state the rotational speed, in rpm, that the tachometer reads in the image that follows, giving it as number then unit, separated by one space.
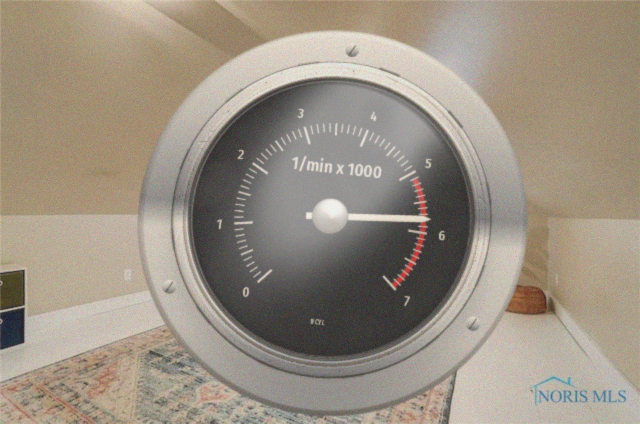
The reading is 5800 rpm
